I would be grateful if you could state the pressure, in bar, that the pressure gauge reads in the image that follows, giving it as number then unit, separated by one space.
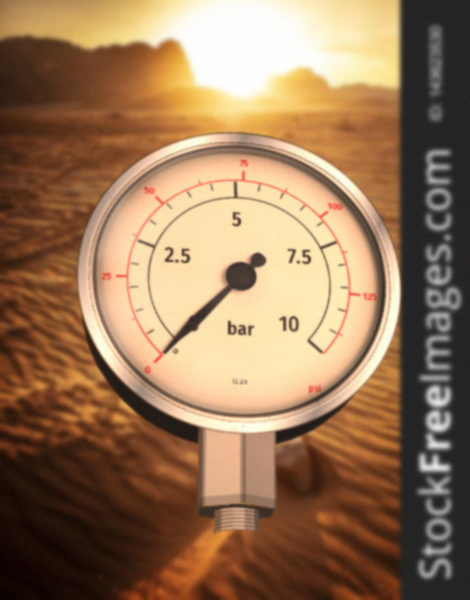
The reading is 0 bar
